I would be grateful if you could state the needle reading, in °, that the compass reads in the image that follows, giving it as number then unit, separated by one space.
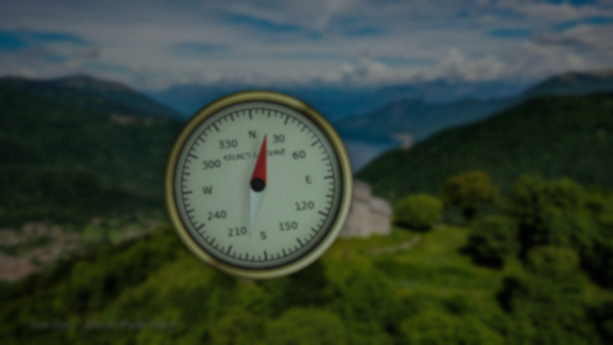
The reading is 15 °
